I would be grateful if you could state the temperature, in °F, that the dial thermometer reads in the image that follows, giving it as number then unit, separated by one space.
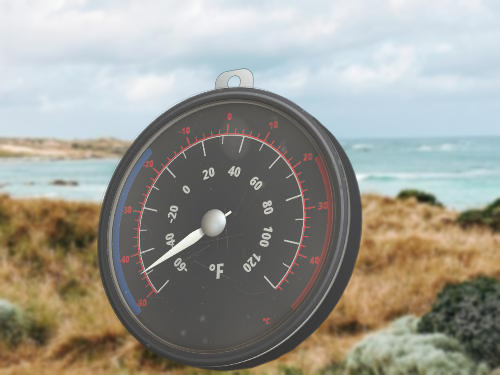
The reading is -50 °F
